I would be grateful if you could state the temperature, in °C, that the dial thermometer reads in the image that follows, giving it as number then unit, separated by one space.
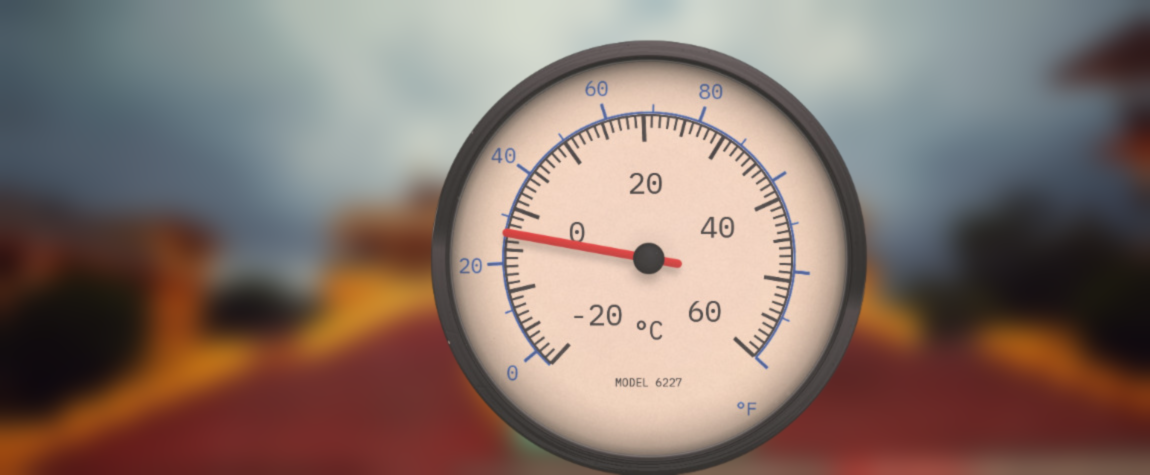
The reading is -3 °C
